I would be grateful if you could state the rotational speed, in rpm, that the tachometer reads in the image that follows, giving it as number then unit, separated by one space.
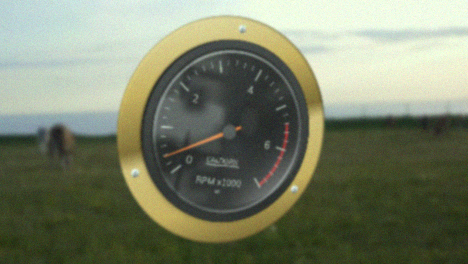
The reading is 400 rpm
